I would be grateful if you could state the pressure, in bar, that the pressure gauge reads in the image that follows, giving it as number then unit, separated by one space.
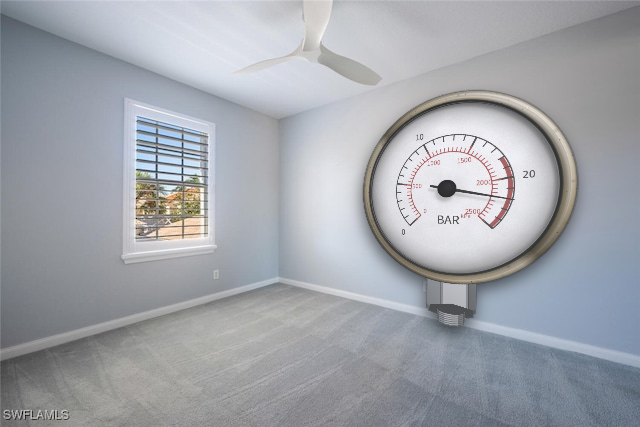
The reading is 22 bar
